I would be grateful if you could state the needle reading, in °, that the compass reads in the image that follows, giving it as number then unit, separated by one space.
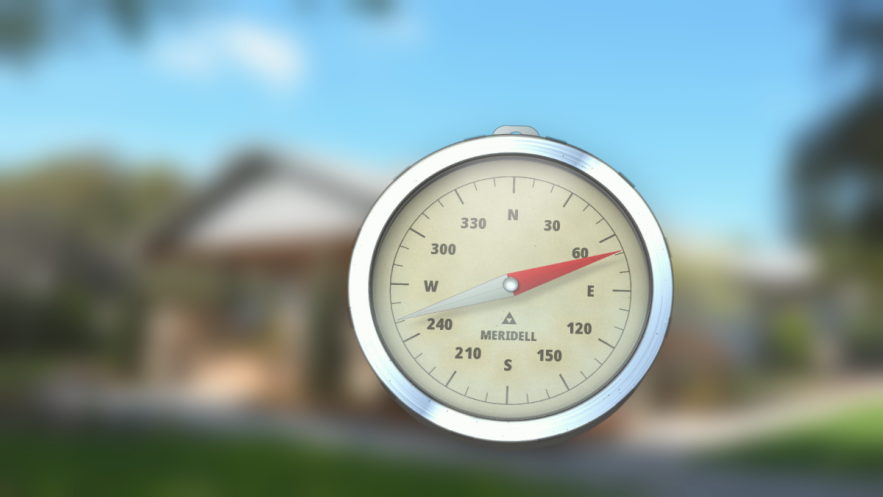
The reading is 70 °
